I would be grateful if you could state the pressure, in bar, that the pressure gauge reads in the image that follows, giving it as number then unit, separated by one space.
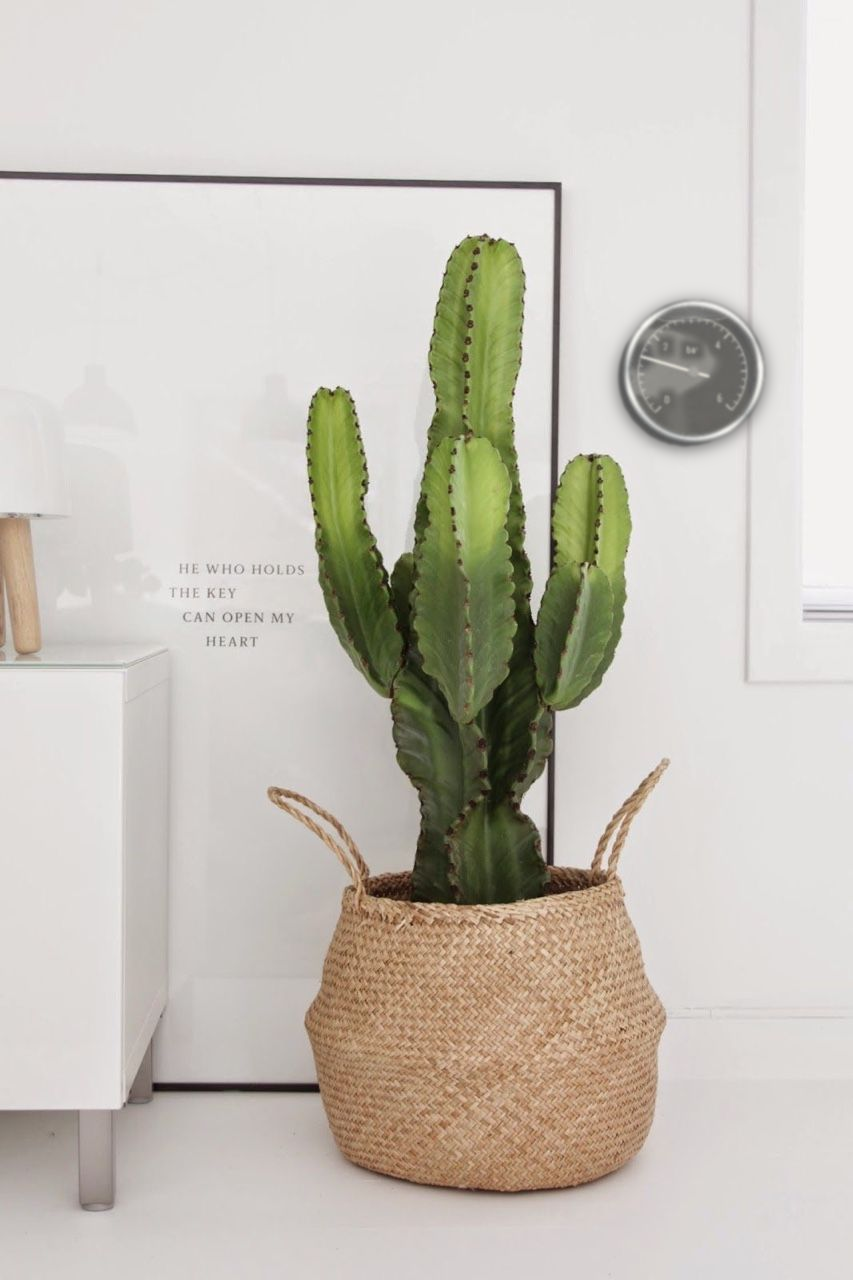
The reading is 1.4 bar
